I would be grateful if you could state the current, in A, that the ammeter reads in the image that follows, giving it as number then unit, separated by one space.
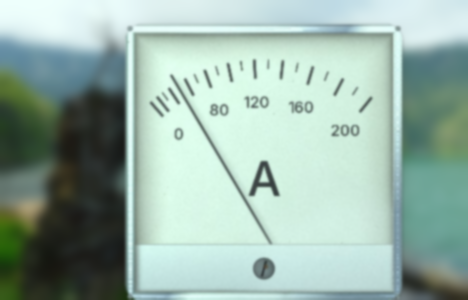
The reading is 50 A
